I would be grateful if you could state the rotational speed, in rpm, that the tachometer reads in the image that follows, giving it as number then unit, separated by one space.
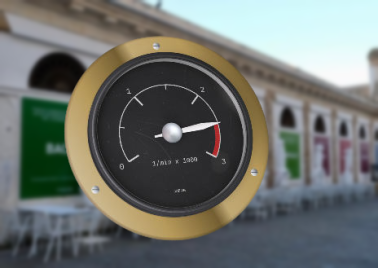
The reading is 2500 rpm
